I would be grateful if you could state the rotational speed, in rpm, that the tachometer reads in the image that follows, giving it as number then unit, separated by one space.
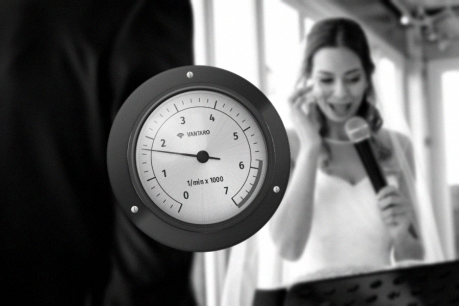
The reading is 1700 rpm
